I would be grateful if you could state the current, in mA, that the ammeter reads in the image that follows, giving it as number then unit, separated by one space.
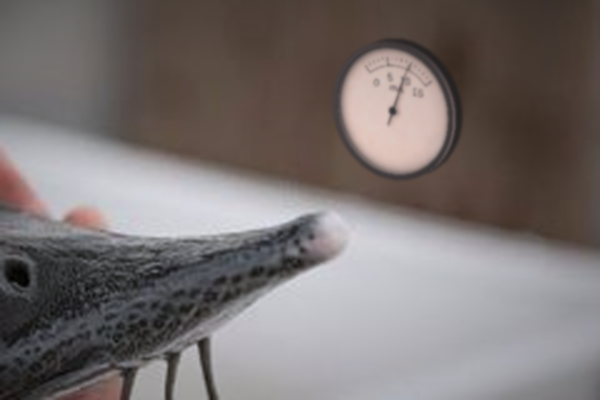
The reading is 10 mA
